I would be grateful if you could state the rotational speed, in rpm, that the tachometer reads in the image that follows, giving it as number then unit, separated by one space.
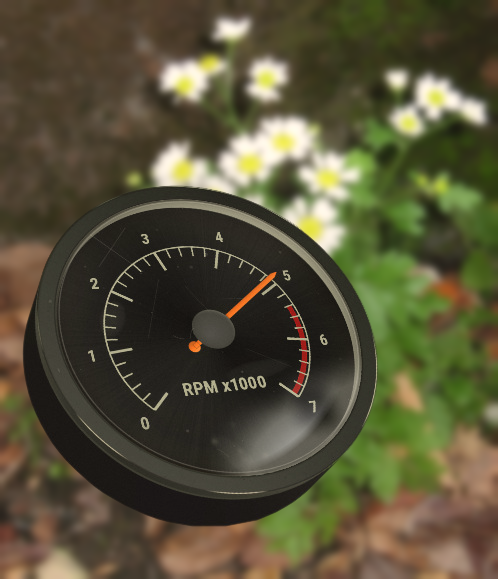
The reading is 4900 rpm
